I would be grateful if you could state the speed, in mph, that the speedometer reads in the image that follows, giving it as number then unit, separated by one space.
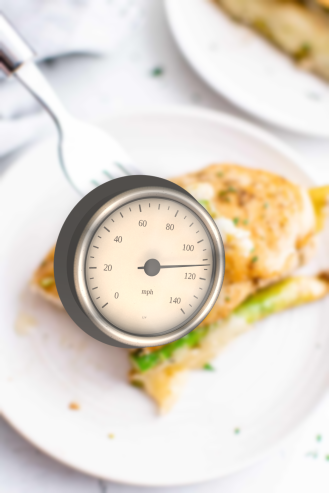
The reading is 112.5 mph
